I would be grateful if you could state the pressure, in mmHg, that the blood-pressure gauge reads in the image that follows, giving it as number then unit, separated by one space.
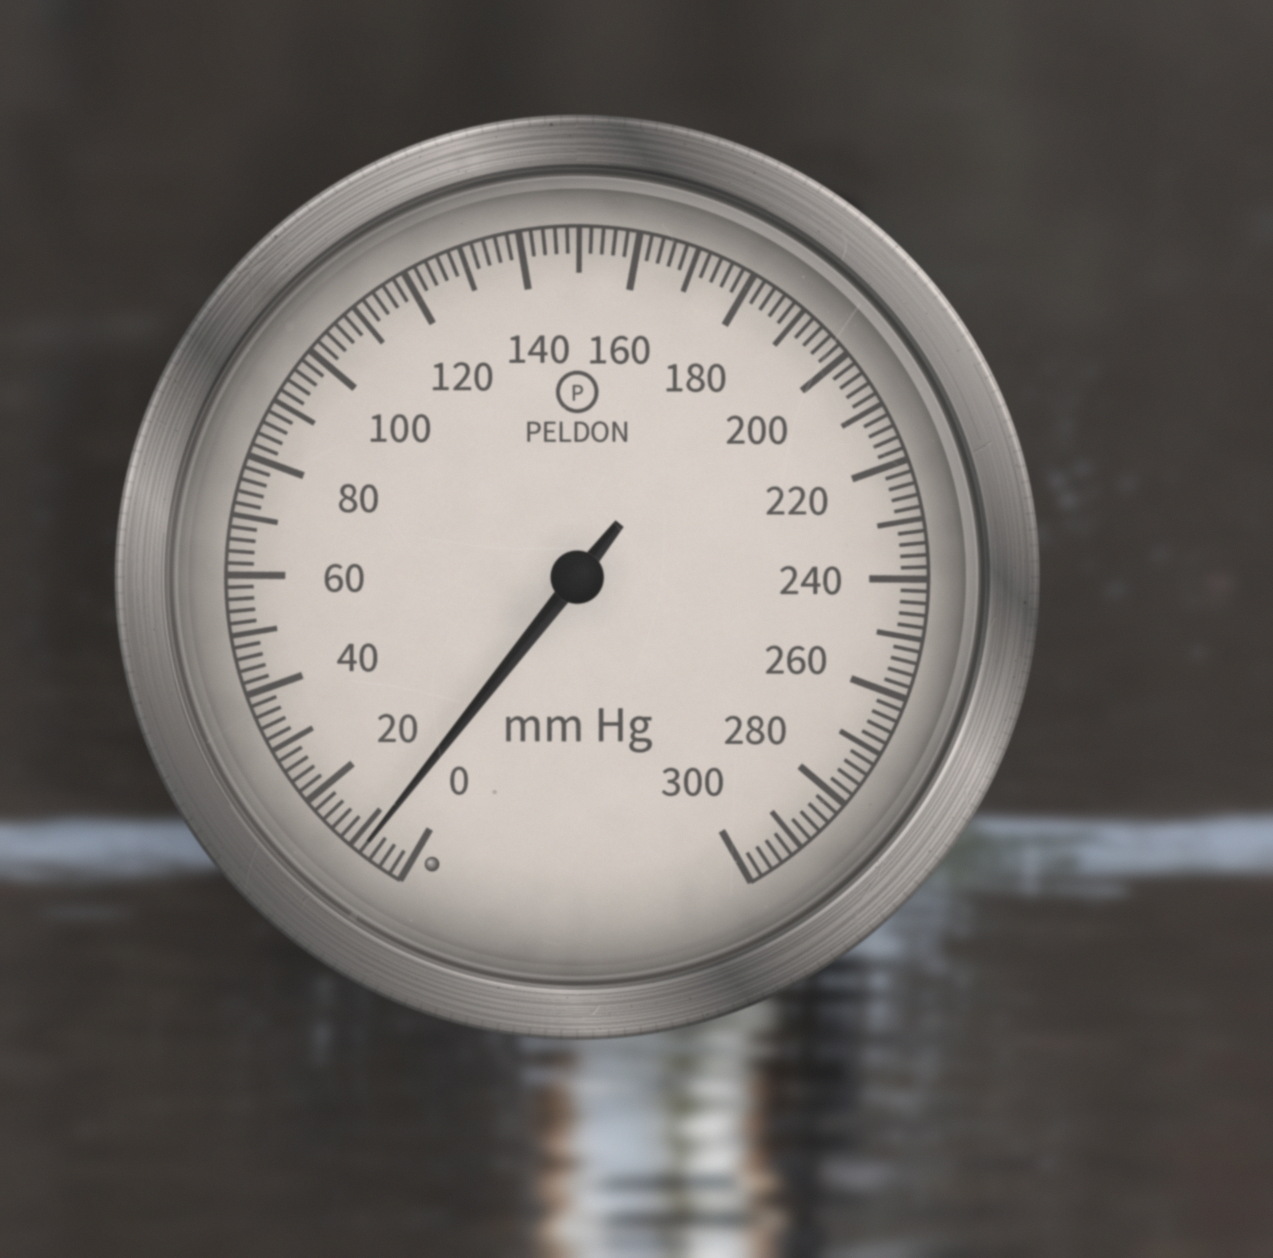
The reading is 8 mmHg
